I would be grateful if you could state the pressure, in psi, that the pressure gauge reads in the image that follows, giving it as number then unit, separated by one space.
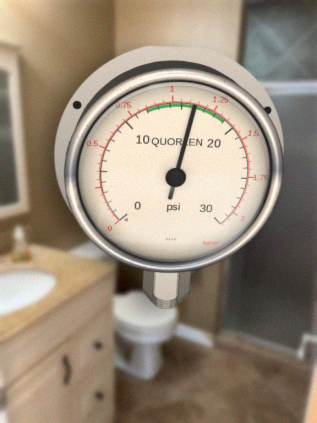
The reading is 16 psi
